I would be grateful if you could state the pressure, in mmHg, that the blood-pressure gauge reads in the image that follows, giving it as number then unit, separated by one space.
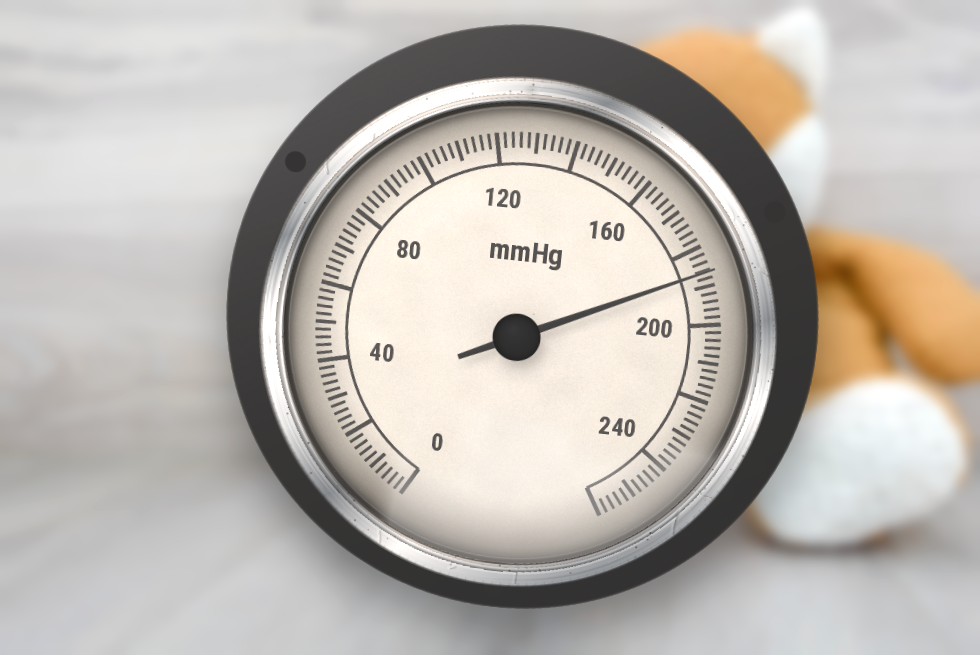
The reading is 186 mmHg
